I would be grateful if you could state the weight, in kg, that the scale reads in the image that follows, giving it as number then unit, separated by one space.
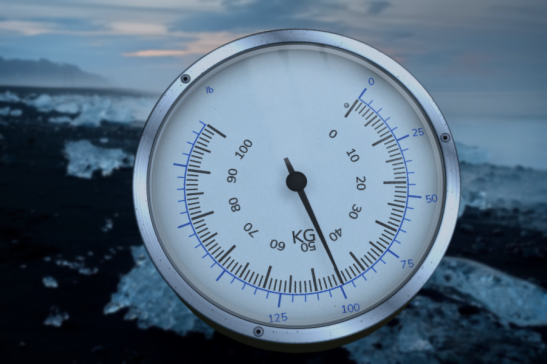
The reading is 45 kg
